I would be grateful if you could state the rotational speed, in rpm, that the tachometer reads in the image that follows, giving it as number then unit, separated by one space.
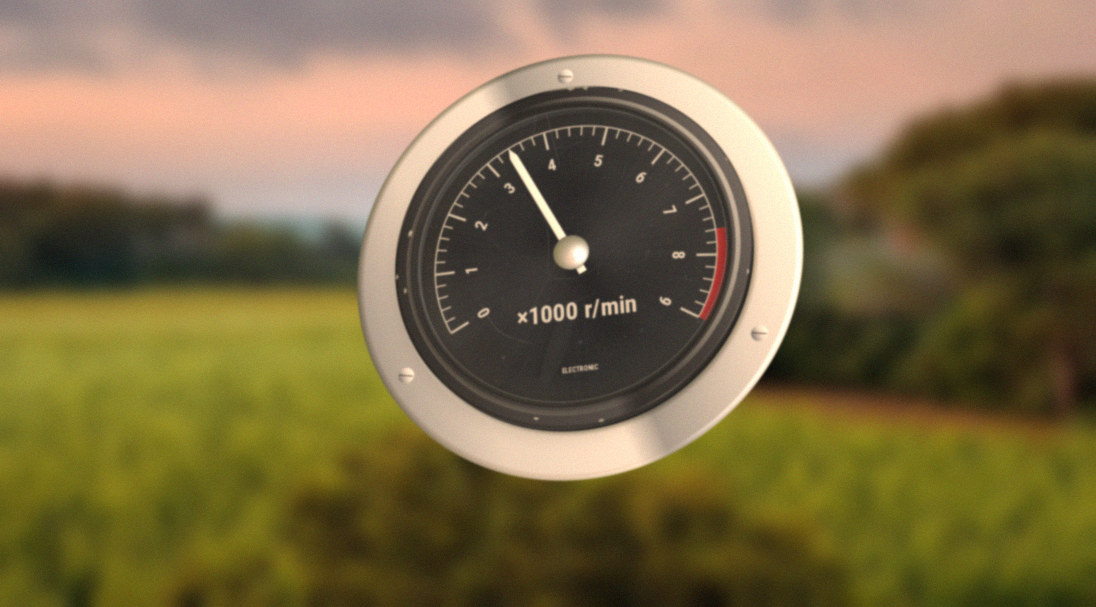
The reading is 3400 rpm
